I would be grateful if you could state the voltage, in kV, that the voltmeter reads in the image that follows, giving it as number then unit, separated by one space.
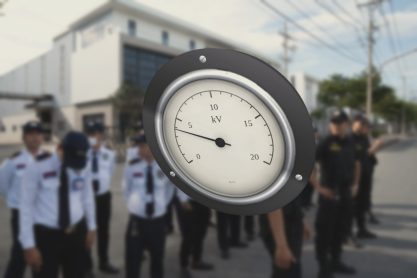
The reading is 4 kV
